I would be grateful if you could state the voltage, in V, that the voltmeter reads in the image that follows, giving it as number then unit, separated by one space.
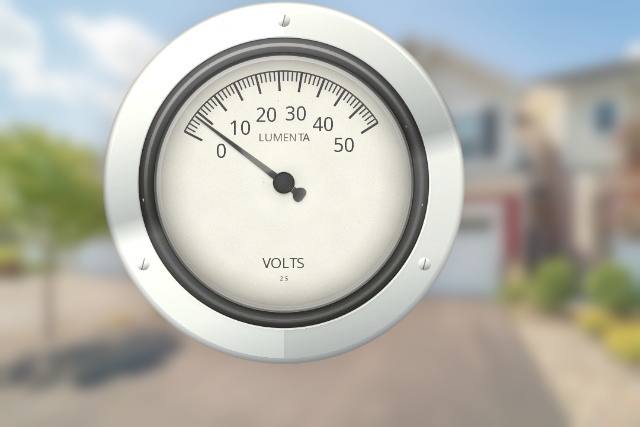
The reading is 4 V
